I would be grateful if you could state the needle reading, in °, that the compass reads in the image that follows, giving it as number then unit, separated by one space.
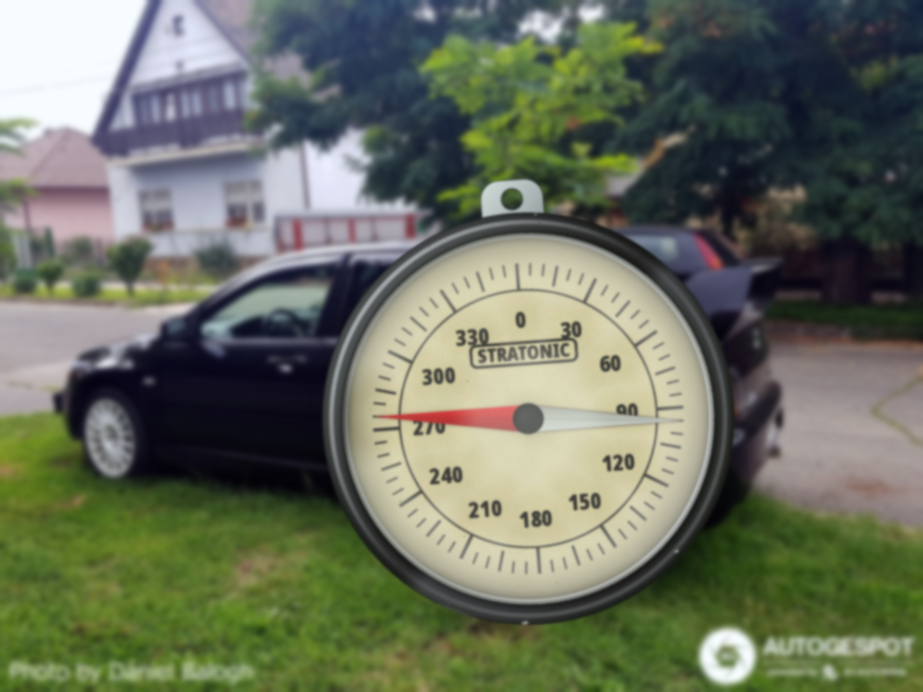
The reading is 275 °
